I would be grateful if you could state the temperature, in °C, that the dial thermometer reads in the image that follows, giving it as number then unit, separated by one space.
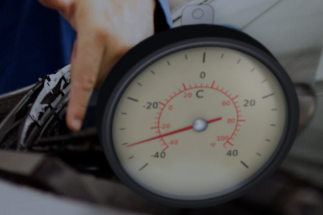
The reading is -32 °C
